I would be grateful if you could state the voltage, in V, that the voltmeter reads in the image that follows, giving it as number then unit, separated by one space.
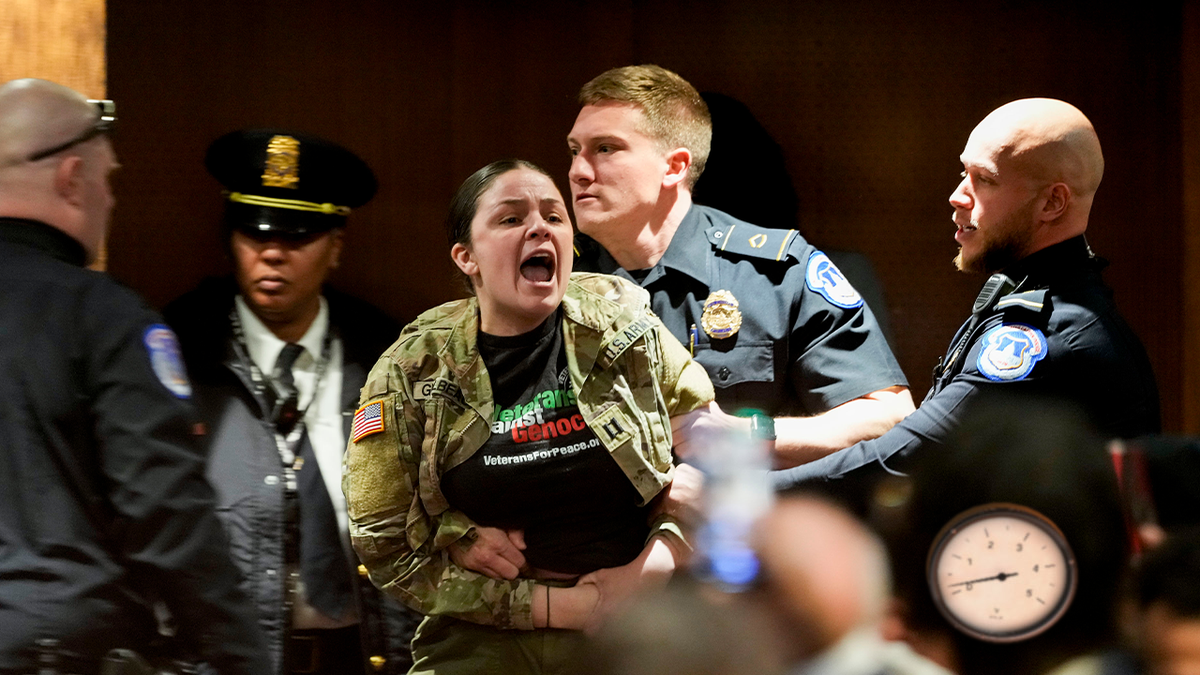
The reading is 0.25 V
